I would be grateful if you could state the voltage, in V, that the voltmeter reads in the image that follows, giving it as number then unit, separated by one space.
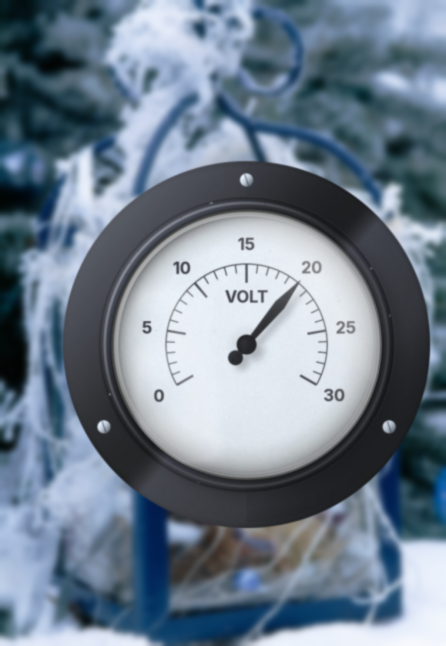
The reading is 20 V
